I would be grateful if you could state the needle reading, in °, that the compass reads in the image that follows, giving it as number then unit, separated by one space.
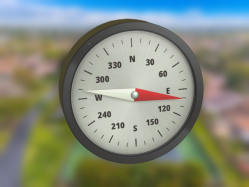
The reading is 100 °
